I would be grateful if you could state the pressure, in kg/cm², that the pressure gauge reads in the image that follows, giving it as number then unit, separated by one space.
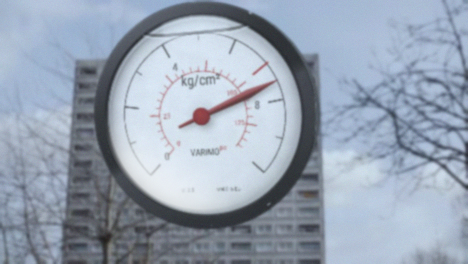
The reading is 7.5 kg/cm²
